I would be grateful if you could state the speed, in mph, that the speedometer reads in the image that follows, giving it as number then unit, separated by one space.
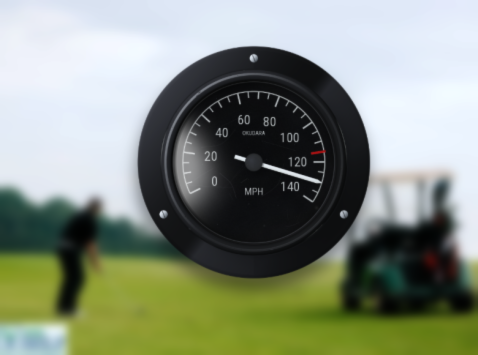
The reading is 130 mph
